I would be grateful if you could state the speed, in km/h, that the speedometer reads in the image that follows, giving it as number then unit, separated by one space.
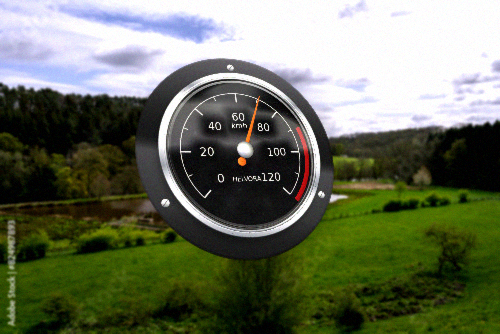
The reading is 70 km/h
